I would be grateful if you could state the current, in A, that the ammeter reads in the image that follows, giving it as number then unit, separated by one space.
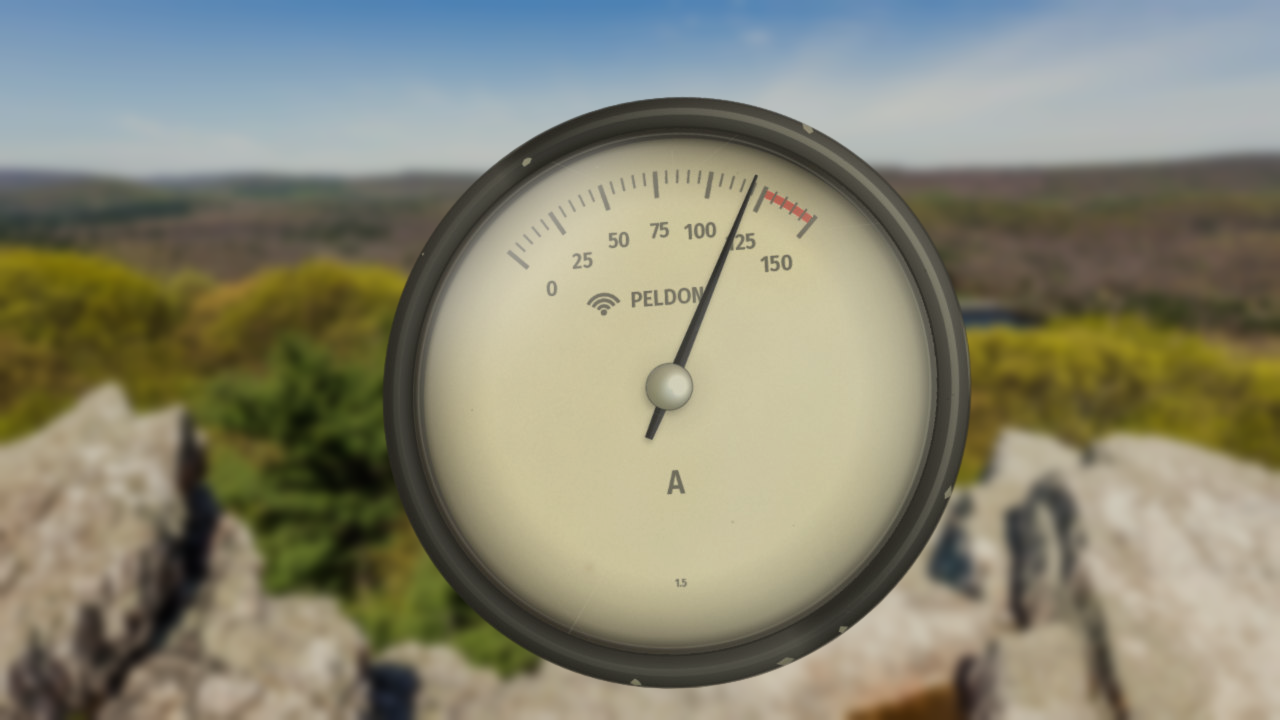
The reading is 120 A
